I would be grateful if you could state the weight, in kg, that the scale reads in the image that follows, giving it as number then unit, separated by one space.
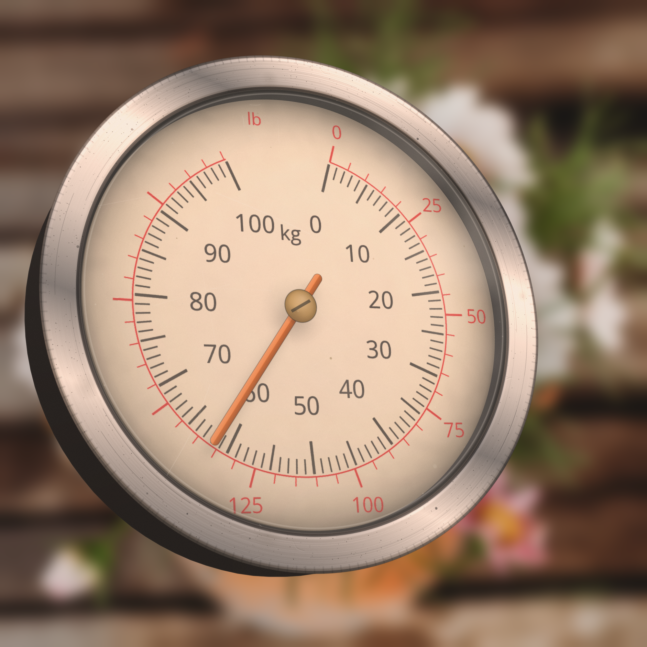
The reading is 62 kg
